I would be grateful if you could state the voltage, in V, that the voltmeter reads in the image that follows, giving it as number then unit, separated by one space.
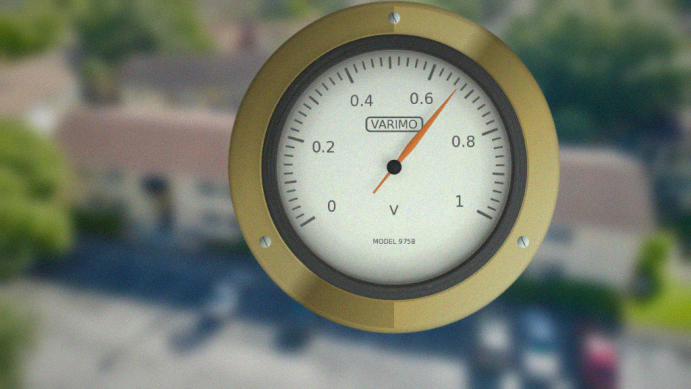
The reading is 0.67 V
